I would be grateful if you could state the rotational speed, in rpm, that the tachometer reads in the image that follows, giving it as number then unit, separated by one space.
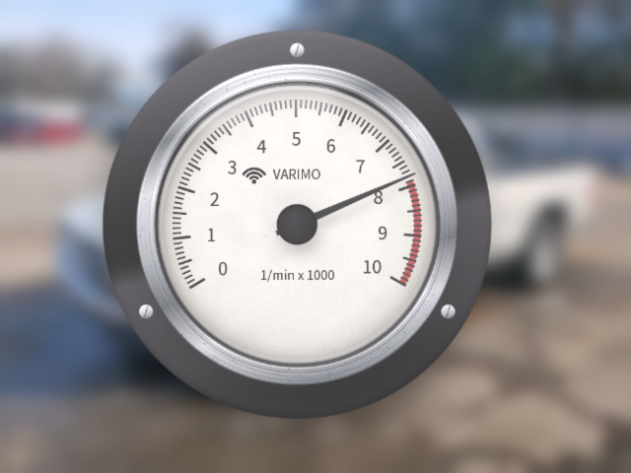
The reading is 7800 rpm
